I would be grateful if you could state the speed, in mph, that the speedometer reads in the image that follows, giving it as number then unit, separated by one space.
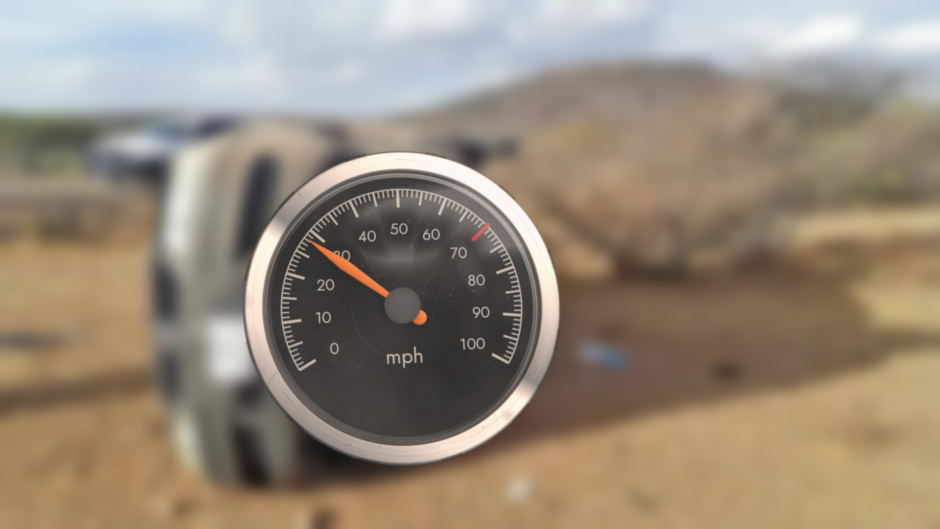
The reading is 28 mph
